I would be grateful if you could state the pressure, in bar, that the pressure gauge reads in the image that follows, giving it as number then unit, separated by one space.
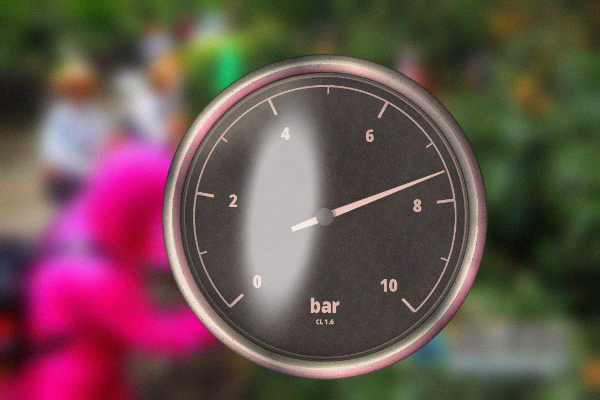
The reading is 7.5 bar
